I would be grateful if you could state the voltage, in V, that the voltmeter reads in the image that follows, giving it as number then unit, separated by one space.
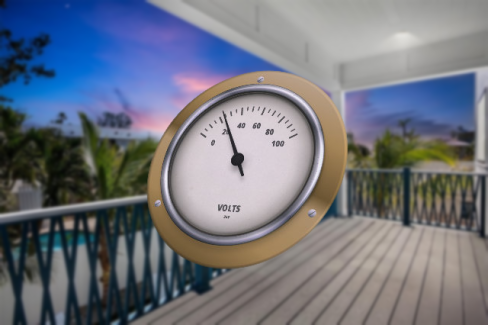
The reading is 25 V
